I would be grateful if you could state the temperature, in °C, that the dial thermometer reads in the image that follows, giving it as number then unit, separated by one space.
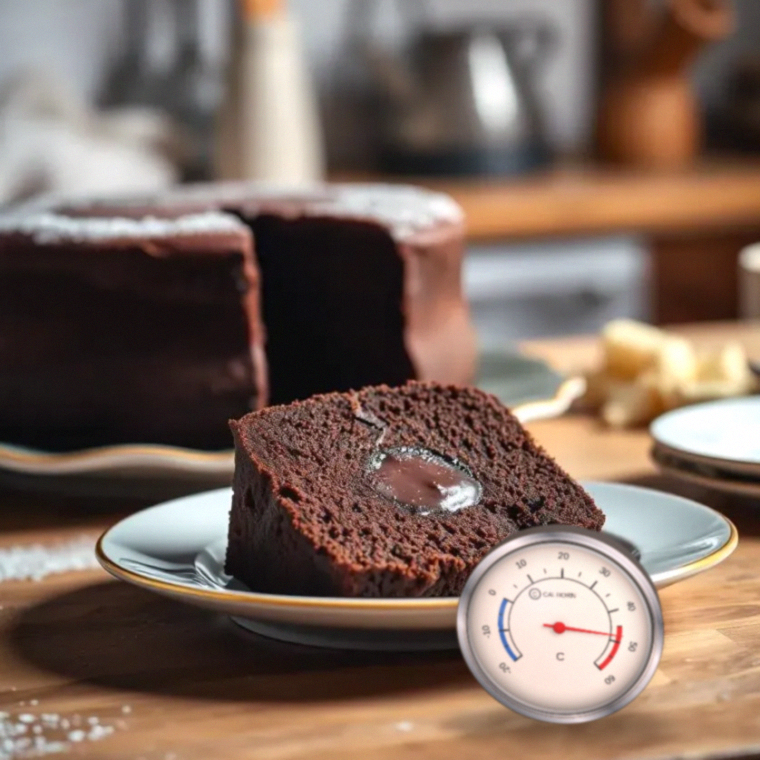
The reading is 47.5 °C
